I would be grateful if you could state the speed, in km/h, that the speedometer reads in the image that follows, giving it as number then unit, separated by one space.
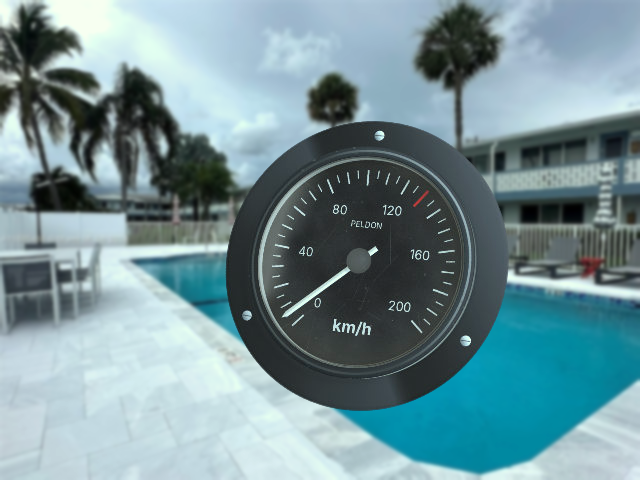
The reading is 5 km/h
